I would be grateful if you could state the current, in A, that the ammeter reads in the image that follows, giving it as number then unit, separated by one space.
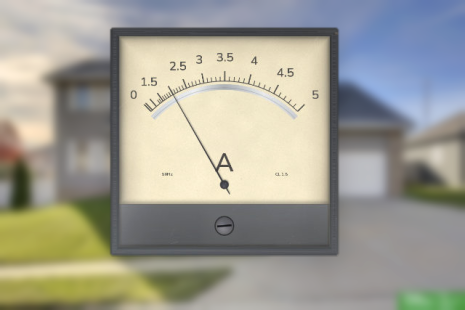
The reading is 2 A
